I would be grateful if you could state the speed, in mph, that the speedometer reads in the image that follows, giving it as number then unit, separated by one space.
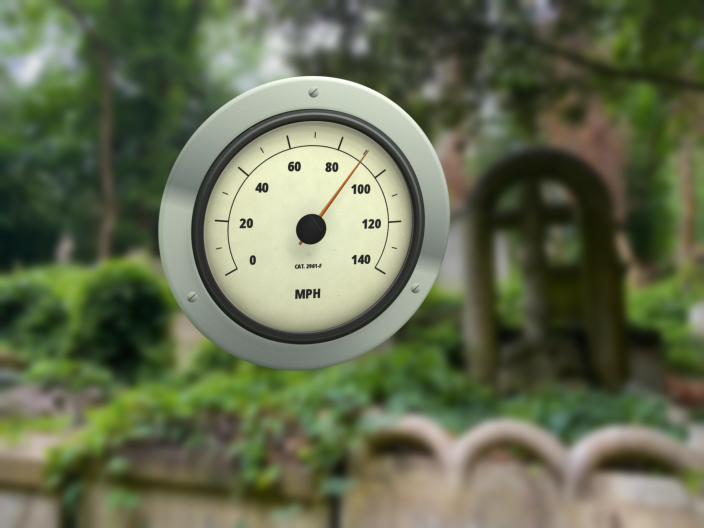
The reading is 90 mph
